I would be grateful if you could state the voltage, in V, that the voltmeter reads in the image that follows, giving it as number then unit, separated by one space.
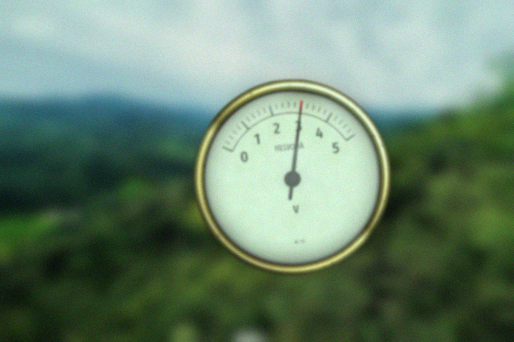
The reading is 3 V
